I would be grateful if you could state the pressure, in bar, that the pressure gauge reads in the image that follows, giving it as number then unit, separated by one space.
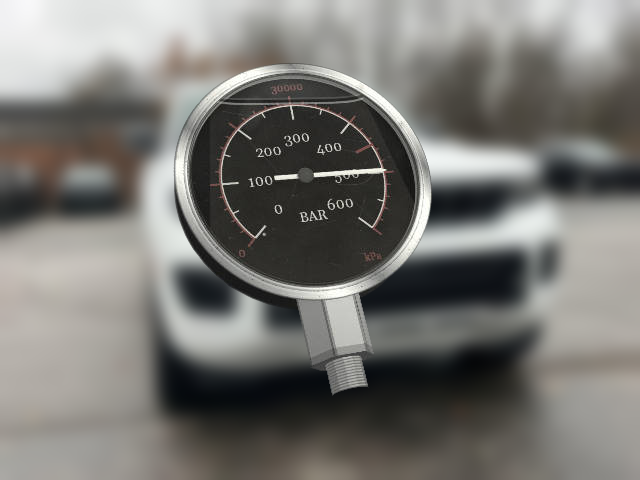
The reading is 500 bar
